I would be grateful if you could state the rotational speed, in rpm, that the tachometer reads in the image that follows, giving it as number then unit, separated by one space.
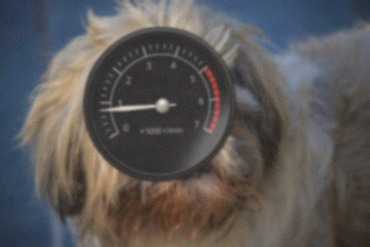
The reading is 800 rpm
